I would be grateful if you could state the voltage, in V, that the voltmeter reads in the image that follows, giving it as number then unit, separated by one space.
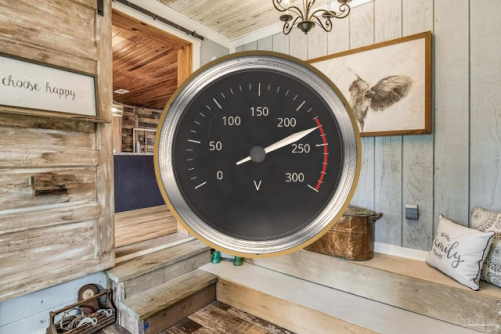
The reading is 230 V
